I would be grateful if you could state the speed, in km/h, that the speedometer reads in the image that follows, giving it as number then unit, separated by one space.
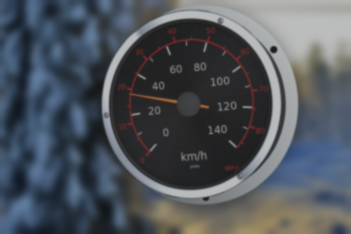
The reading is 30 km/h
